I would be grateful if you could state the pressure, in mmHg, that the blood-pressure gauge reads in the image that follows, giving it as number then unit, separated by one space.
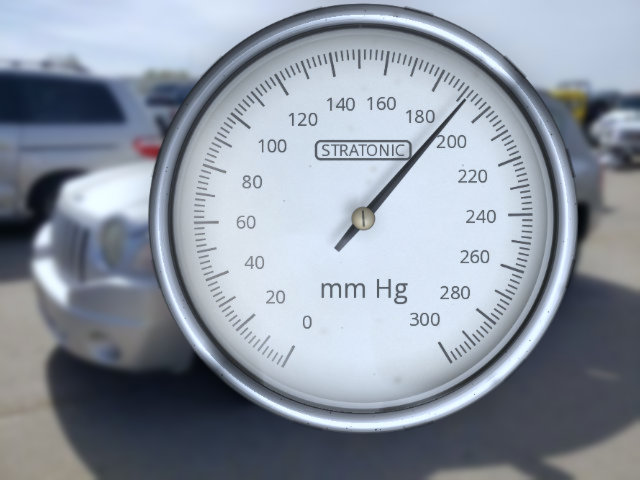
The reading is 192 mmHg
